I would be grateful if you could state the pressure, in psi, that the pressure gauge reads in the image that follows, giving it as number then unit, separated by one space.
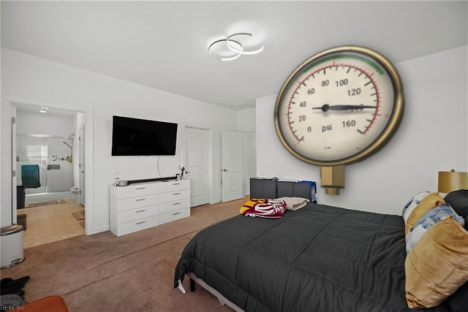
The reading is 140 psi
